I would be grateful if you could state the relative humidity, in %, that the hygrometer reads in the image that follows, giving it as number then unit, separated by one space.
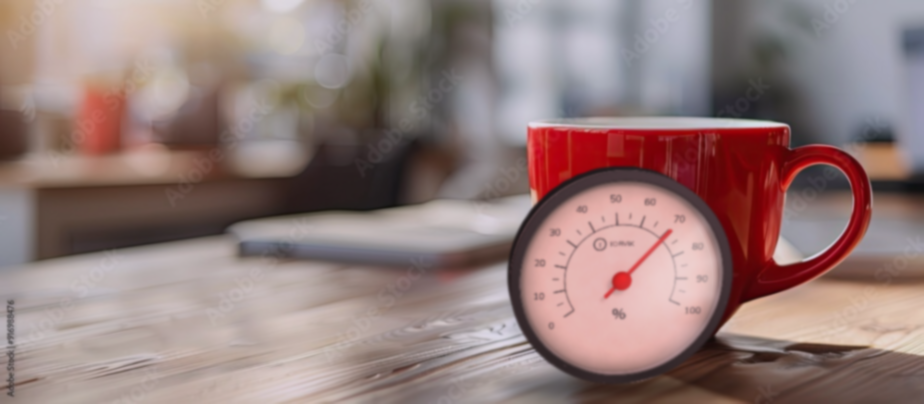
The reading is 70 %
